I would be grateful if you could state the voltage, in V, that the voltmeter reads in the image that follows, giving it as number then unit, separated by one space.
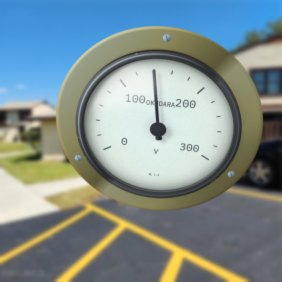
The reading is 140 V
